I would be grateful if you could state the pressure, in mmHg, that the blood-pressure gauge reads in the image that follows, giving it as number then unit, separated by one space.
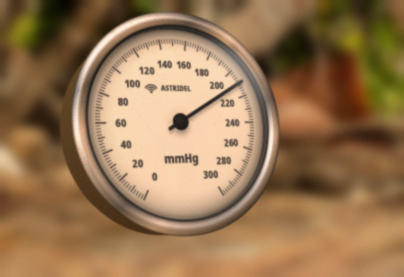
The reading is 210 mmHg
